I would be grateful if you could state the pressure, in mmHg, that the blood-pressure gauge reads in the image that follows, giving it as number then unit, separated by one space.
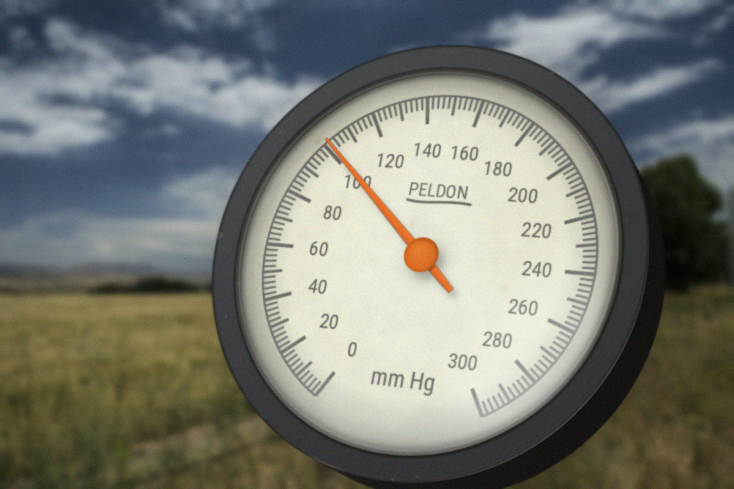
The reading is 102 mmHg
